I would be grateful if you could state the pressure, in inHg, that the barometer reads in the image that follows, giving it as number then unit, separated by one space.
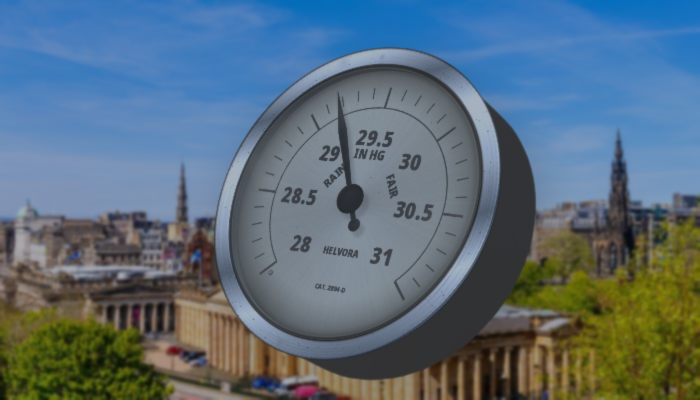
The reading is 29.2 inHg
